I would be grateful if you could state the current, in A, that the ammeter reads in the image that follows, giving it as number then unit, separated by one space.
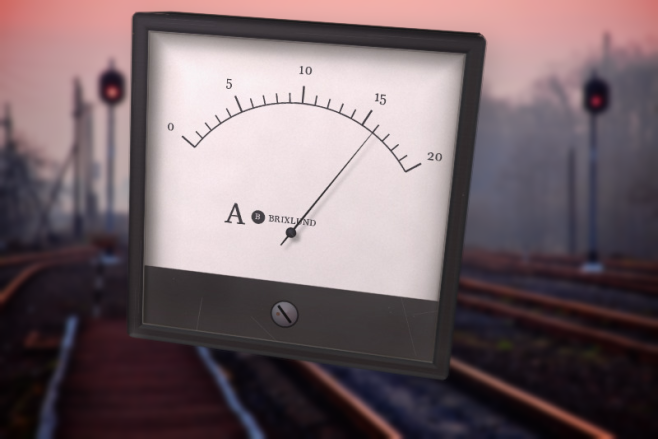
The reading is 16 A
